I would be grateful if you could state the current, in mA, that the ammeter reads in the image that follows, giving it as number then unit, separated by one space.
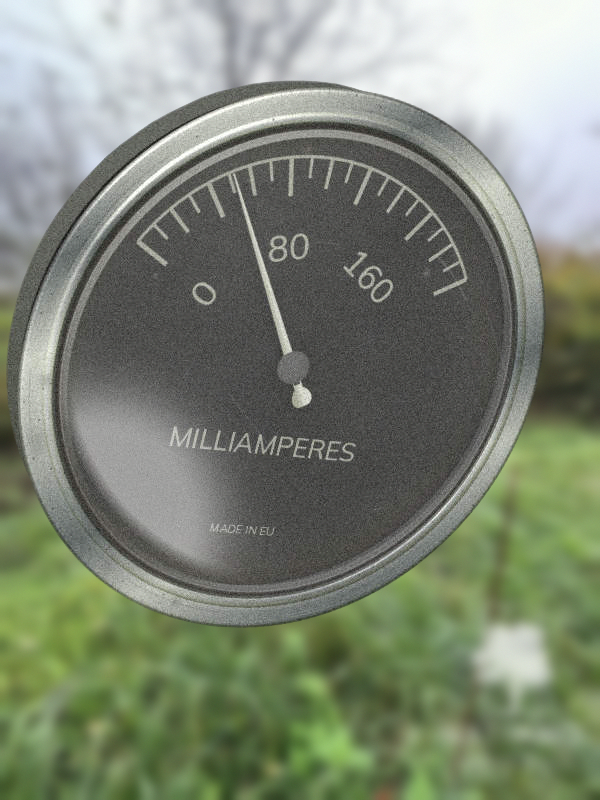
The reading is 50 mA
